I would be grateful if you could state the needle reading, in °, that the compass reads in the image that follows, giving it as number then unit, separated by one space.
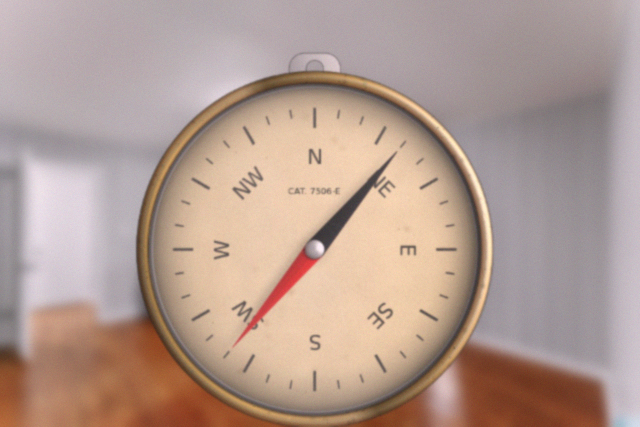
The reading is 220 °
